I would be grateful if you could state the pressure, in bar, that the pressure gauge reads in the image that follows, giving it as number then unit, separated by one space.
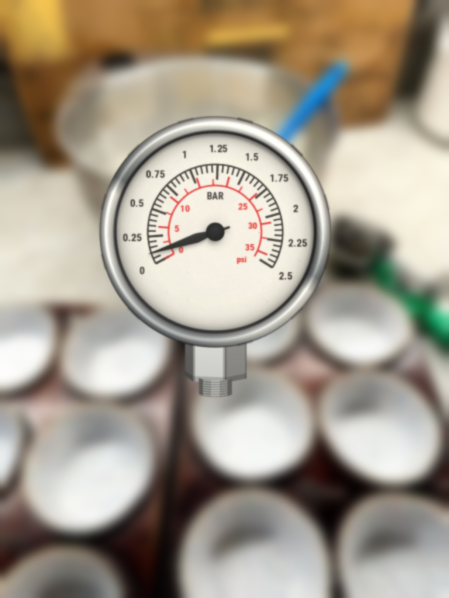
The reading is 0.1 bar
